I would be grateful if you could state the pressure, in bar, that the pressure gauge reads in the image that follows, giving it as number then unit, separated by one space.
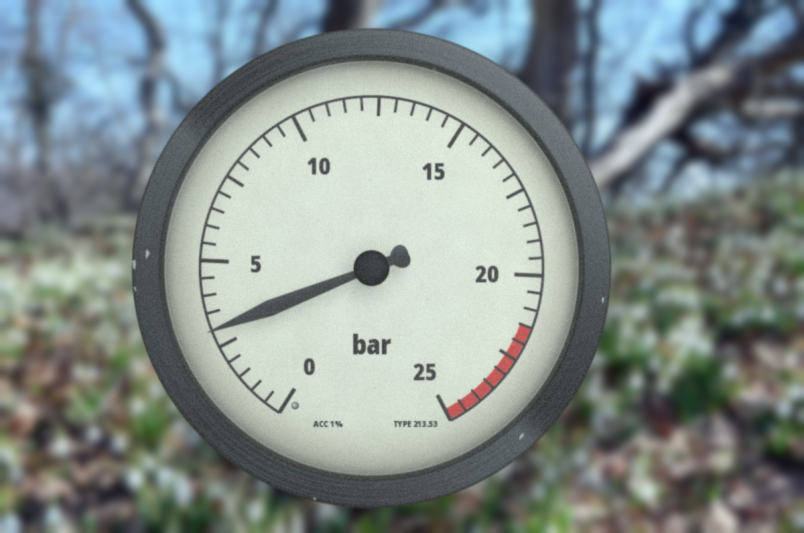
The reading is 3 bar
